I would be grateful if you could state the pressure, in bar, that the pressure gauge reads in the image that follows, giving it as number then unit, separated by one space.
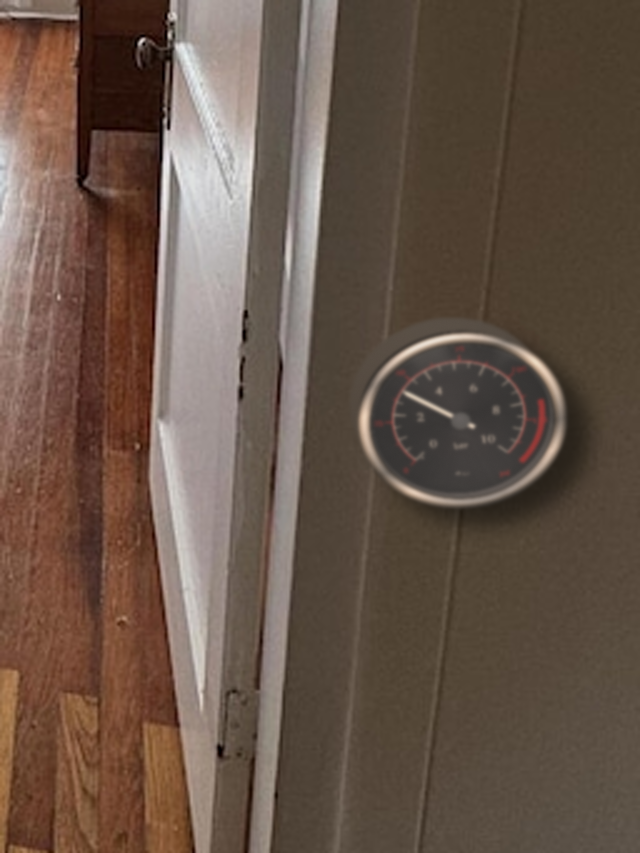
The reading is 3 bar
